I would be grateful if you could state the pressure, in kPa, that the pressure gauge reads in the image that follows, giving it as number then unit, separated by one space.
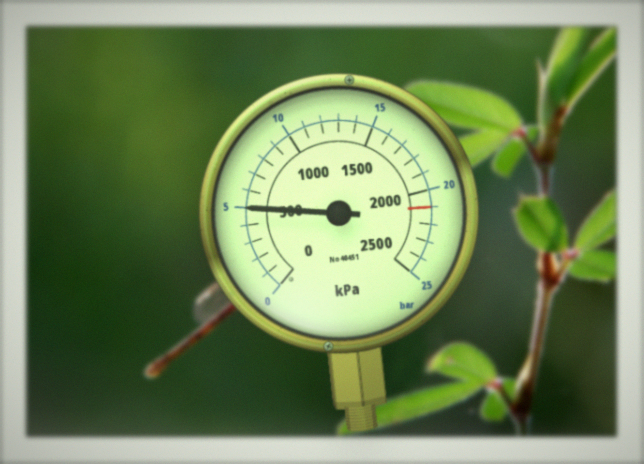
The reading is 500 kPa
